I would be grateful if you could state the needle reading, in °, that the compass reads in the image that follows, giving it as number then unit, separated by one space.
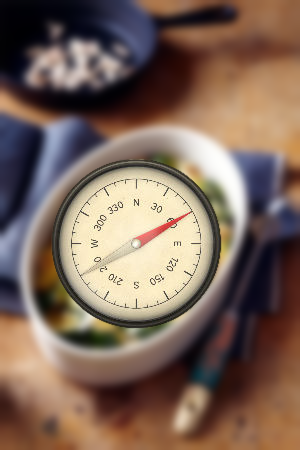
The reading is 60 °
